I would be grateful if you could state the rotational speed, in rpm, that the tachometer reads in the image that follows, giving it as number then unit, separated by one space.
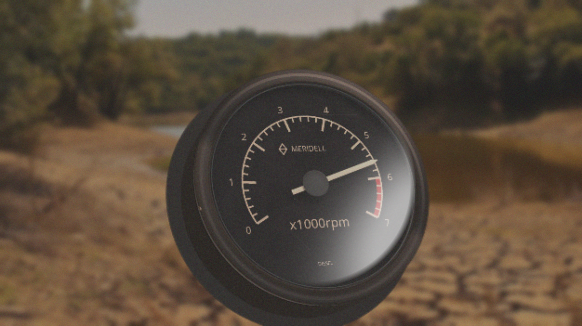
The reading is 5600 rpm
